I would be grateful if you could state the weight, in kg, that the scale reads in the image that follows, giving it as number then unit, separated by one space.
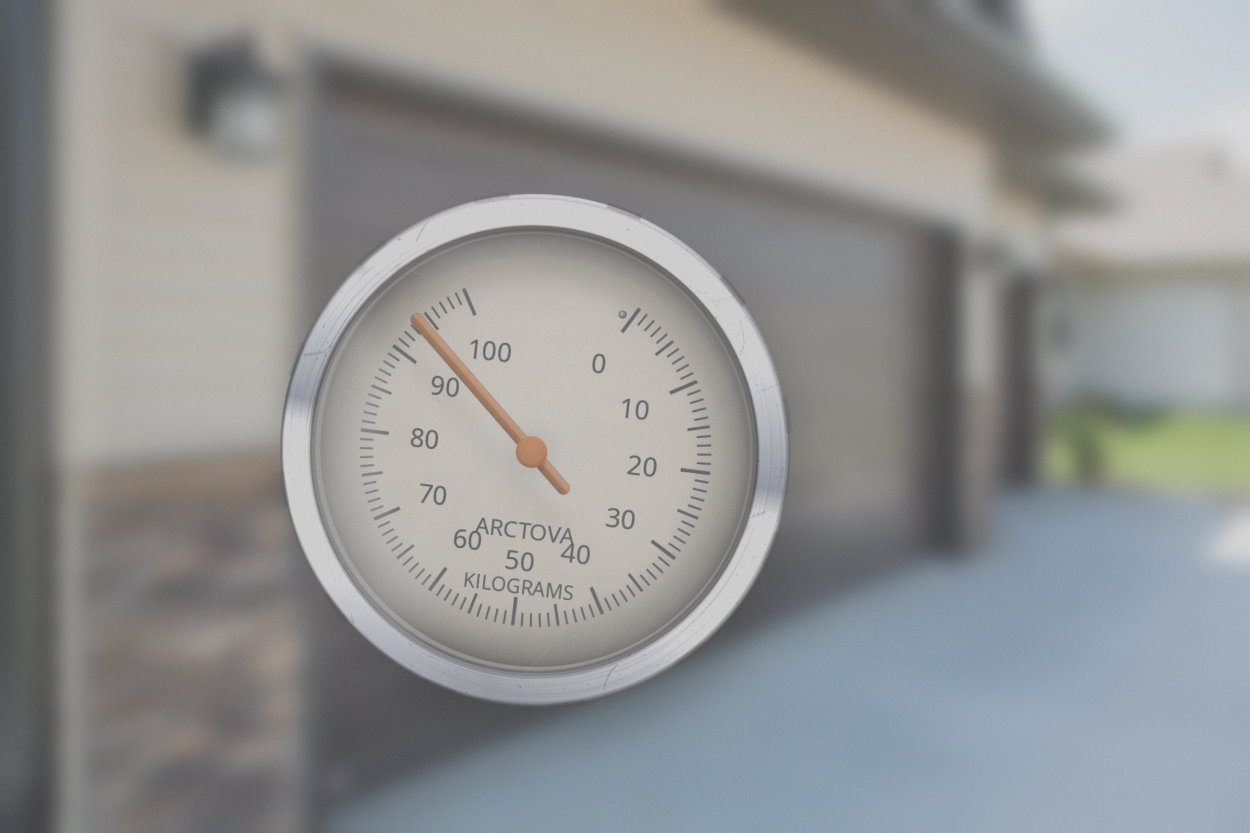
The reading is 94 kg
